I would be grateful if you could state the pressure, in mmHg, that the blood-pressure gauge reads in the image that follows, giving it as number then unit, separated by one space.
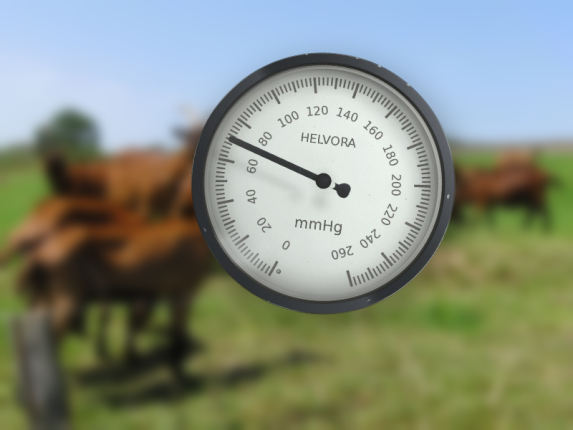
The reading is 70 mmHg
